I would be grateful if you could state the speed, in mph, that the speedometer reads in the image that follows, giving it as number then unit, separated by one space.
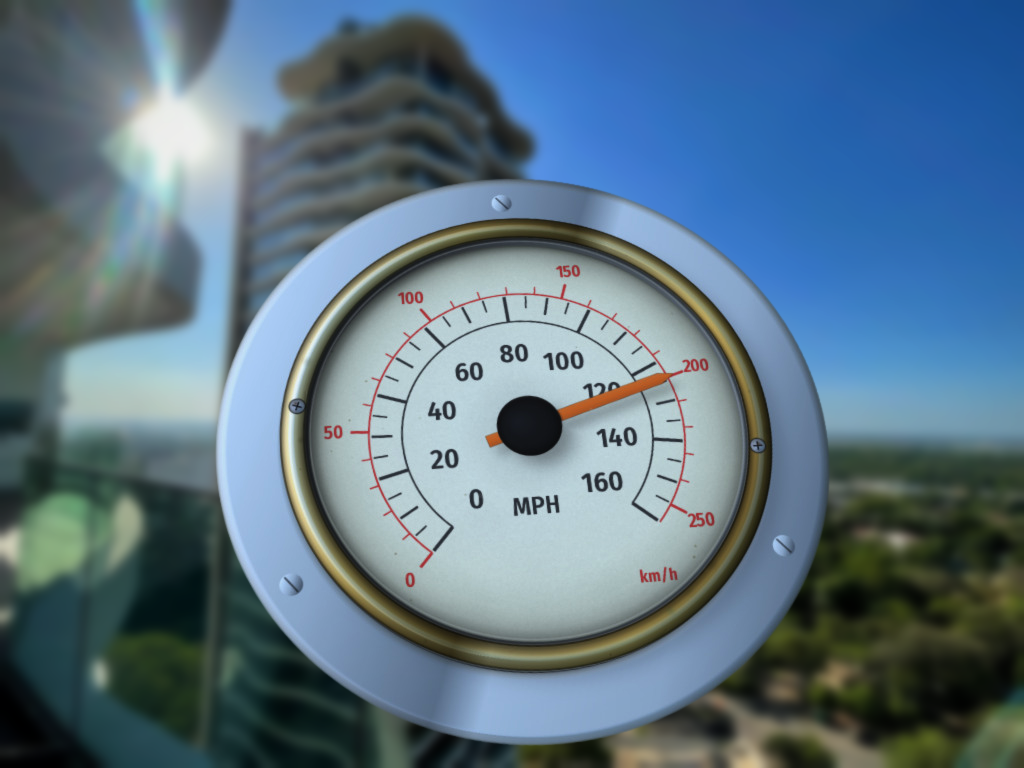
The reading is 125 mph
